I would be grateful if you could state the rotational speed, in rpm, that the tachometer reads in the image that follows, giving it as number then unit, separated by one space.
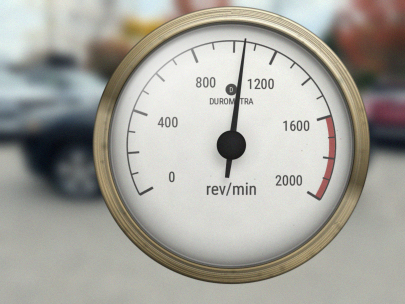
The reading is 1050 rpm
